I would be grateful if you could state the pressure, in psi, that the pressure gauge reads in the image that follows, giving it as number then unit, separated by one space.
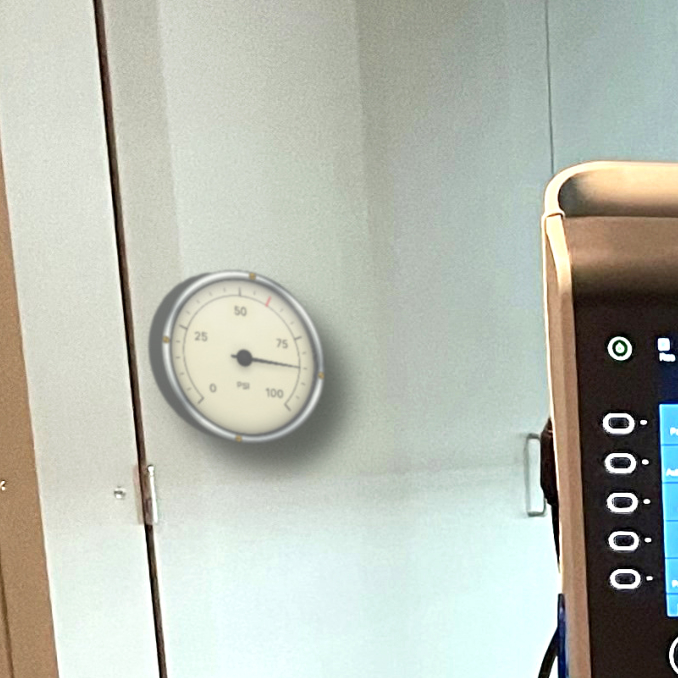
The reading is 85 psi
